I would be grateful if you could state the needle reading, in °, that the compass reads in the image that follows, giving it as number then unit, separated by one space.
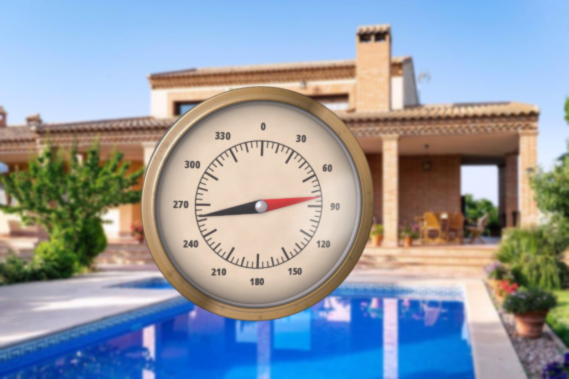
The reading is 80 °
